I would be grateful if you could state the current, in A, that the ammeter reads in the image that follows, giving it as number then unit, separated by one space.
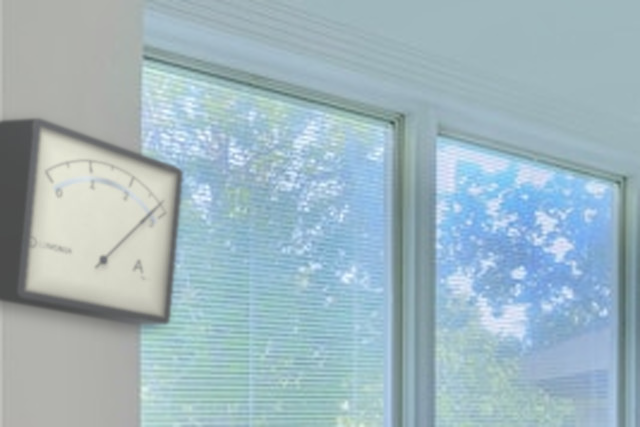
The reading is 2.75 A
